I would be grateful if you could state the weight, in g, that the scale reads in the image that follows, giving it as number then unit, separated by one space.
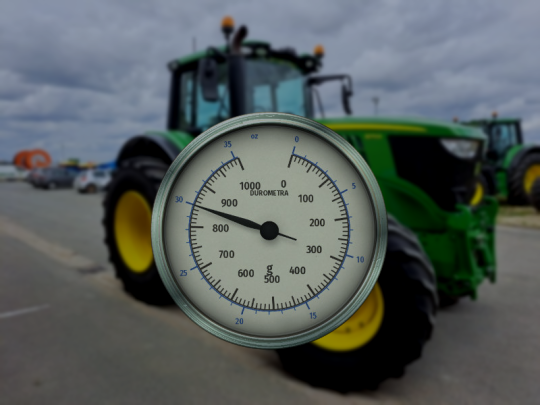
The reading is 850 g
